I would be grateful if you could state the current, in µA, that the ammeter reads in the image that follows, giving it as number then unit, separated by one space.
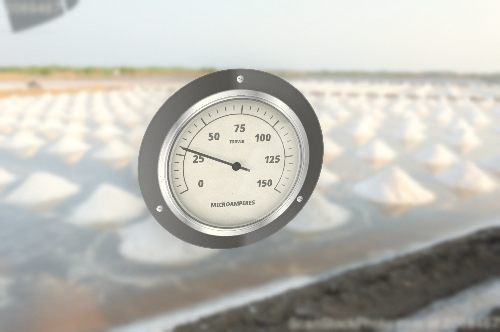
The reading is 30 µA
